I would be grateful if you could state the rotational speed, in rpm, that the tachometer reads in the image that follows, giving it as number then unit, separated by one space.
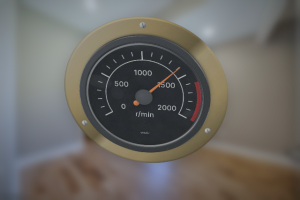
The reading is 1400 rpm
